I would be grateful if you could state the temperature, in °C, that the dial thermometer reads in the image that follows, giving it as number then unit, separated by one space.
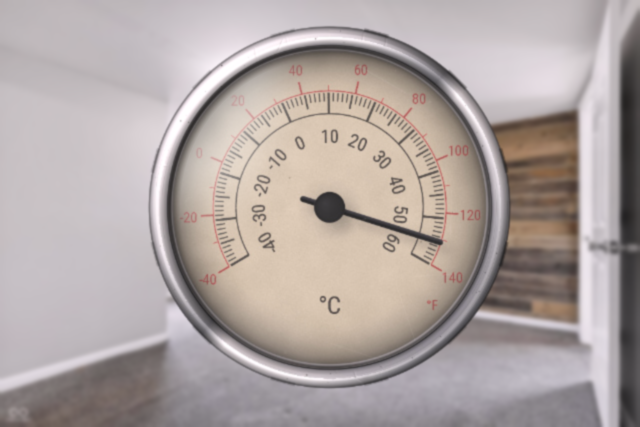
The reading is 55 °C
